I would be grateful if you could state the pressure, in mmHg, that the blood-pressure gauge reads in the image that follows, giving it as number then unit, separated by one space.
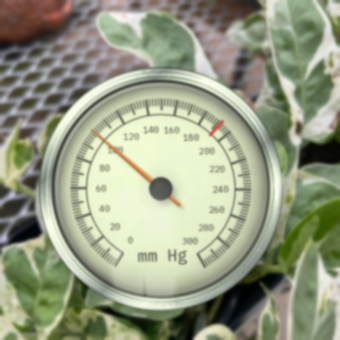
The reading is 100 mmHg
